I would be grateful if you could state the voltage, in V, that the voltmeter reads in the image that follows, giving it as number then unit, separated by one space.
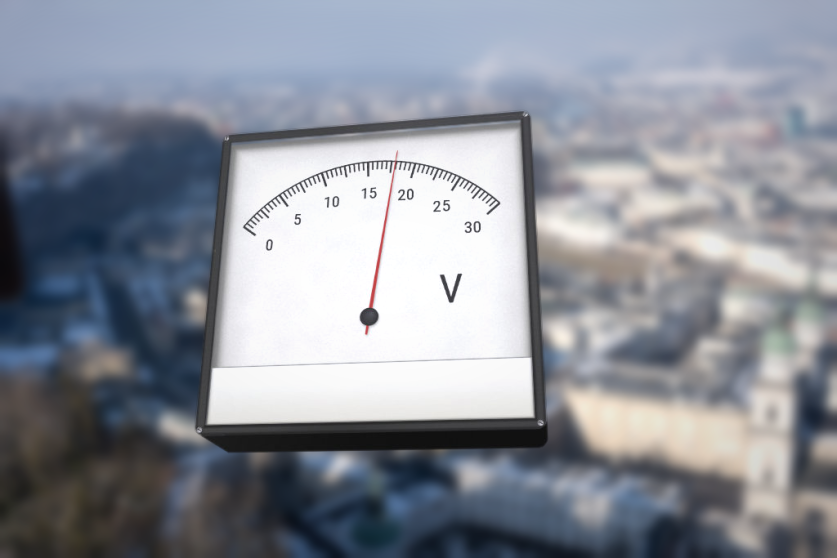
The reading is 18 V
